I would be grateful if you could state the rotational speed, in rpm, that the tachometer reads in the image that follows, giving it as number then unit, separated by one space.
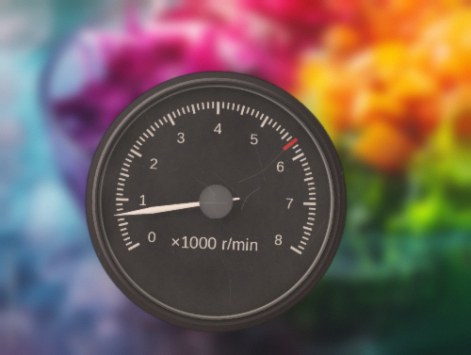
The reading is 700 rpm
